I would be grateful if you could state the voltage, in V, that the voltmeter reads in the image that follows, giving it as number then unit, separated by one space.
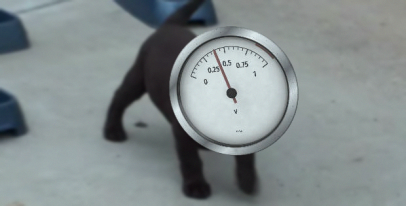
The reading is 0.4 V
